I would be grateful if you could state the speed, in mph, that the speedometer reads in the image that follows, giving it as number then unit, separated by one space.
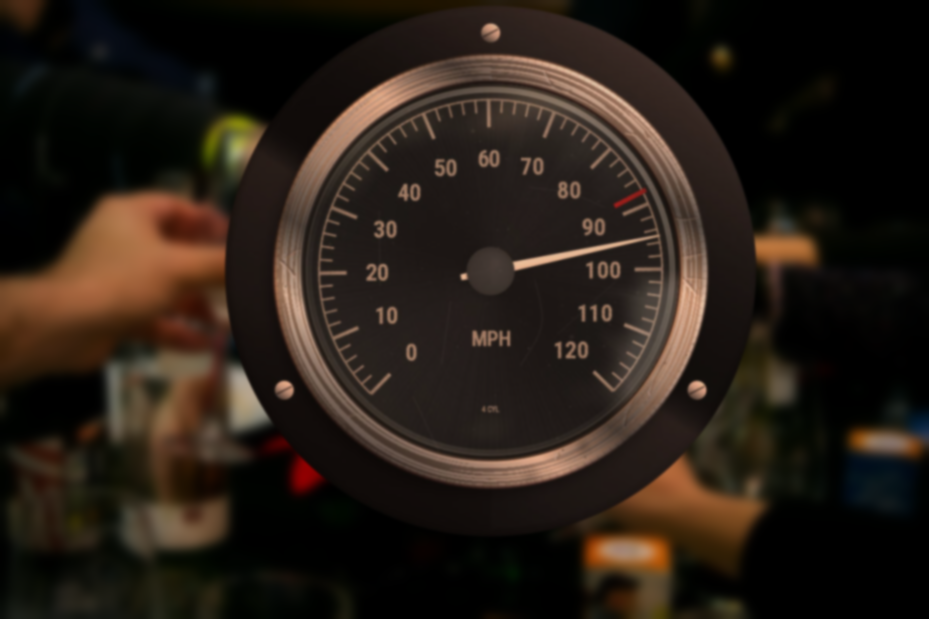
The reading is 95 mph
